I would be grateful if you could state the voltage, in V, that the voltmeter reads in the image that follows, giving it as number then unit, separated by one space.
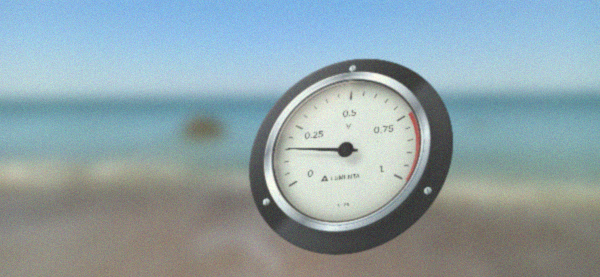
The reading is 0.15 V
